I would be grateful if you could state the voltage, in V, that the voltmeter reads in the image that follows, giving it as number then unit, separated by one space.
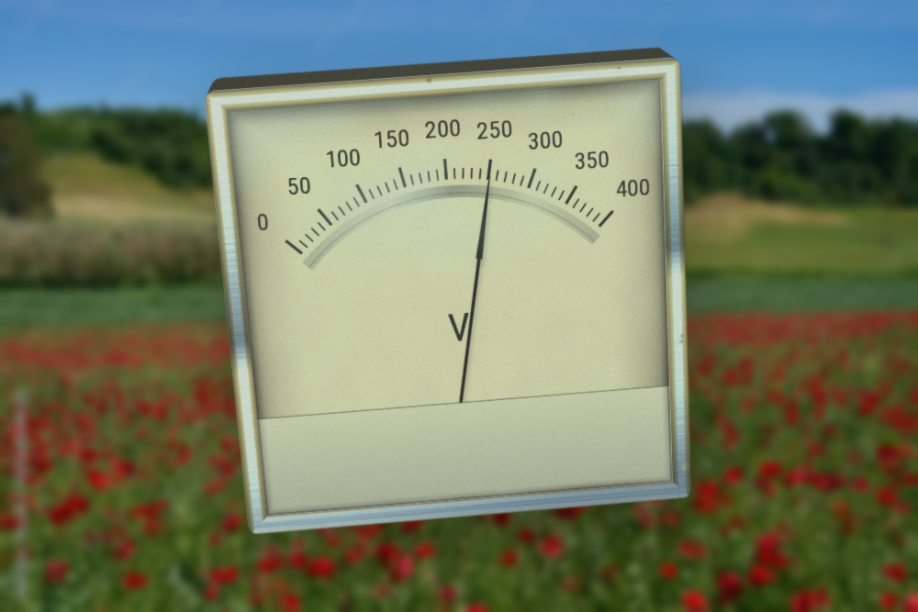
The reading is 250 V
